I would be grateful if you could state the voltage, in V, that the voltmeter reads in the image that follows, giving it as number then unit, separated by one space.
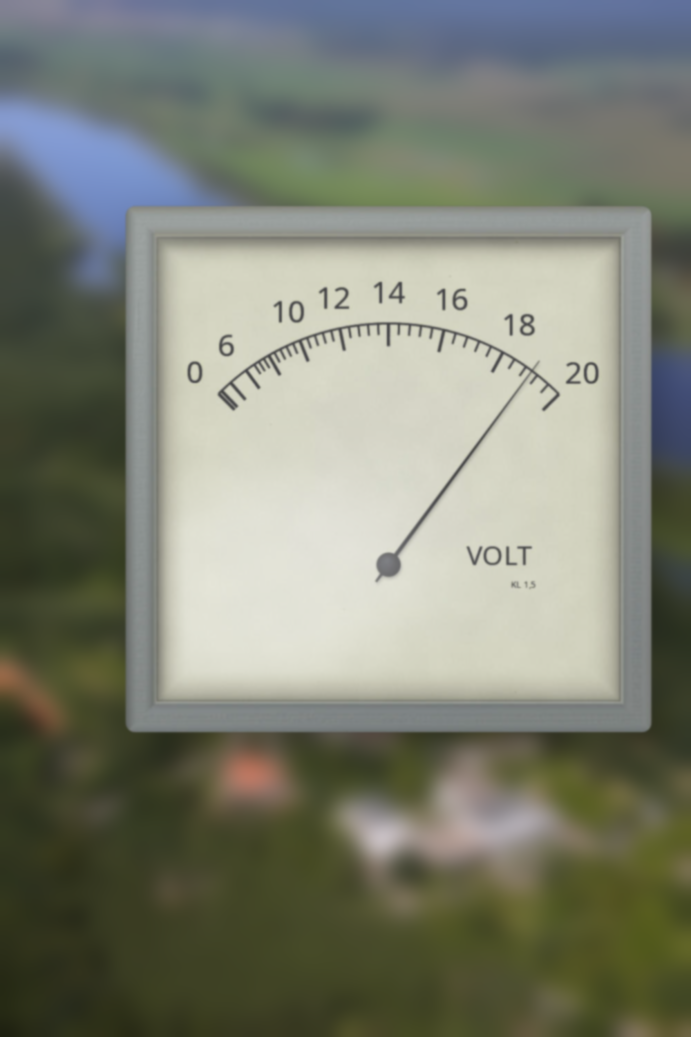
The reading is 19 V
